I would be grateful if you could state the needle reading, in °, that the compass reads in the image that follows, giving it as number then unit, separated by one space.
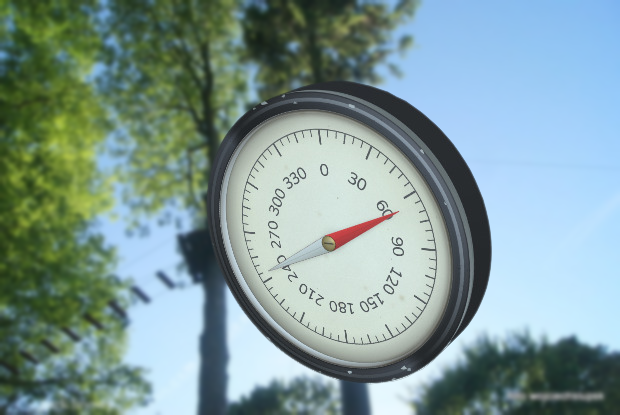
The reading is 65 °
